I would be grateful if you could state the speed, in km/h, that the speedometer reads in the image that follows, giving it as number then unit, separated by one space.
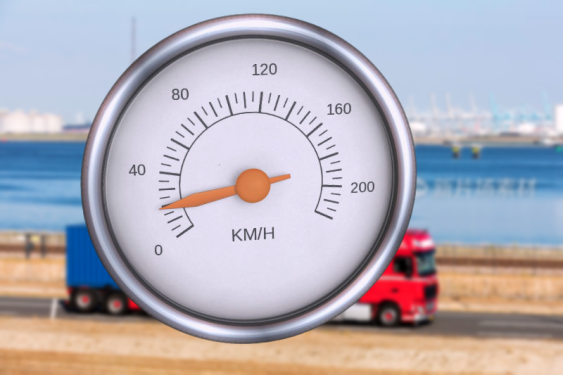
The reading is 20 km/h
